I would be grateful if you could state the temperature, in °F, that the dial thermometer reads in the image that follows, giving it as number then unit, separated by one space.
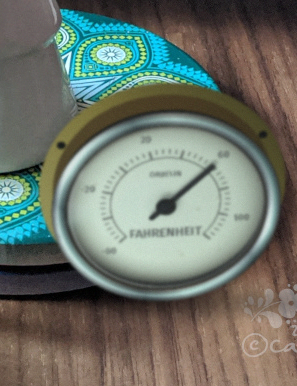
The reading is 60 °F
